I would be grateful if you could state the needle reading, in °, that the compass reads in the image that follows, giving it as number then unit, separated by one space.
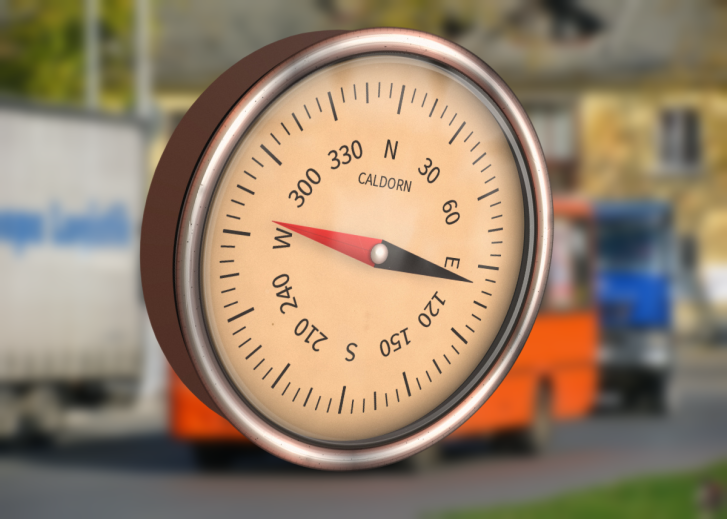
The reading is 277.5 °
